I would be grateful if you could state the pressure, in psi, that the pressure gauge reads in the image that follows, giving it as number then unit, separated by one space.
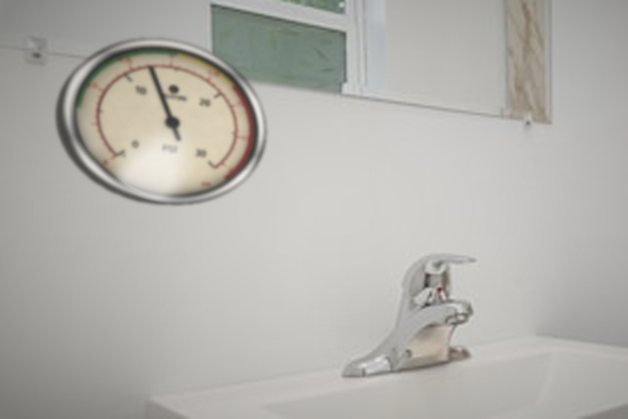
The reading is 12.5 psi
